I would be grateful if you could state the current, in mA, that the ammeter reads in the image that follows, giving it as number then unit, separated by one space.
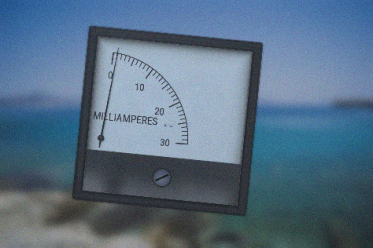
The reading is 1 mA
